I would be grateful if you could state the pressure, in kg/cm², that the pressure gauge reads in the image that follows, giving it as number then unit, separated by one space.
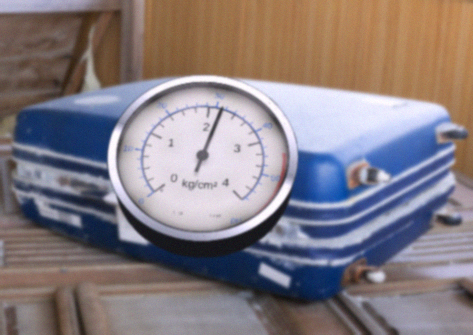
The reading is 2.2 kg/cm²
